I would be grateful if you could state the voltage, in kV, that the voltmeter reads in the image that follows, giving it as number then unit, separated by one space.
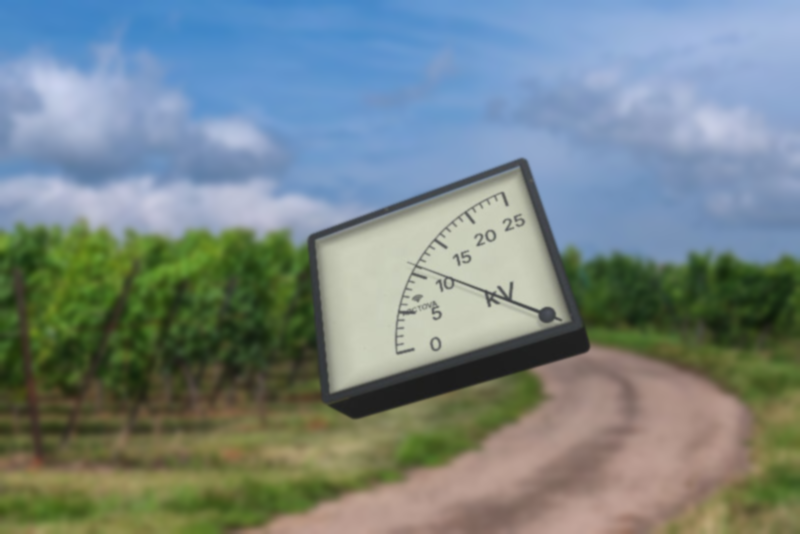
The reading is 11 kV
